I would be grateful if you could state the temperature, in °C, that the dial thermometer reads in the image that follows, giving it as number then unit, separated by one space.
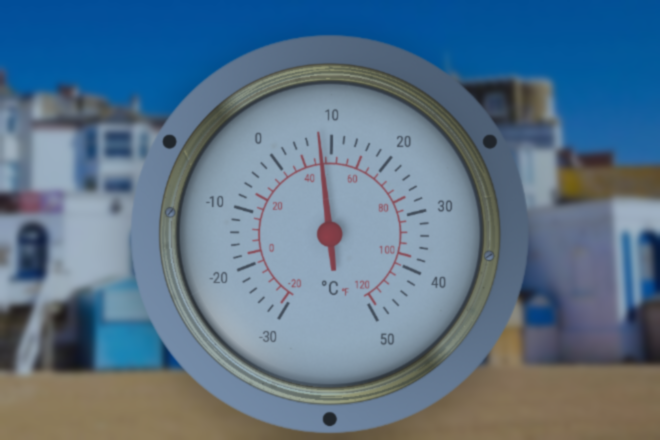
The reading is 8 °C
